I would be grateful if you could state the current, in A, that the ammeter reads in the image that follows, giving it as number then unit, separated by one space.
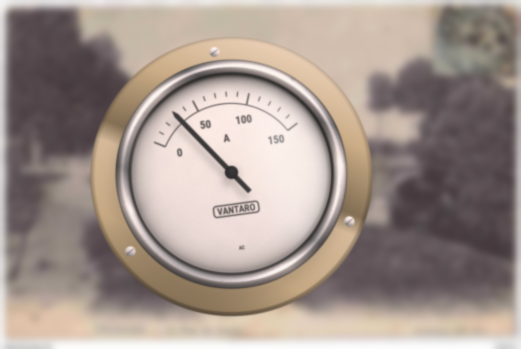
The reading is 30 A
